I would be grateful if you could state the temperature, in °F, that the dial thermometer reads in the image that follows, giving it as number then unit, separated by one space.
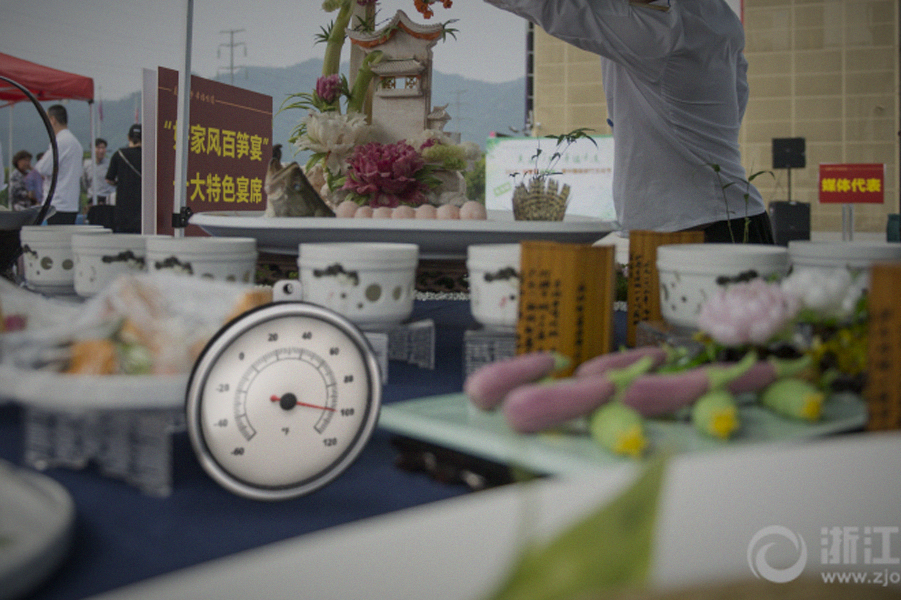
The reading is 100 °F
